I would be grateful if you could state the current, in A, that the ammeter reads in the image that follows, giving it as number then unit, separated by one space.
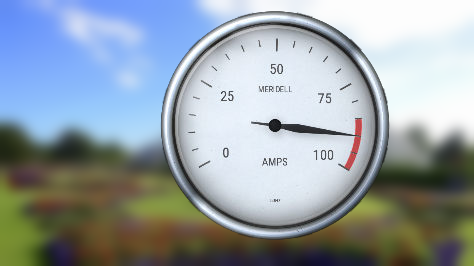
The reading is 90 A
